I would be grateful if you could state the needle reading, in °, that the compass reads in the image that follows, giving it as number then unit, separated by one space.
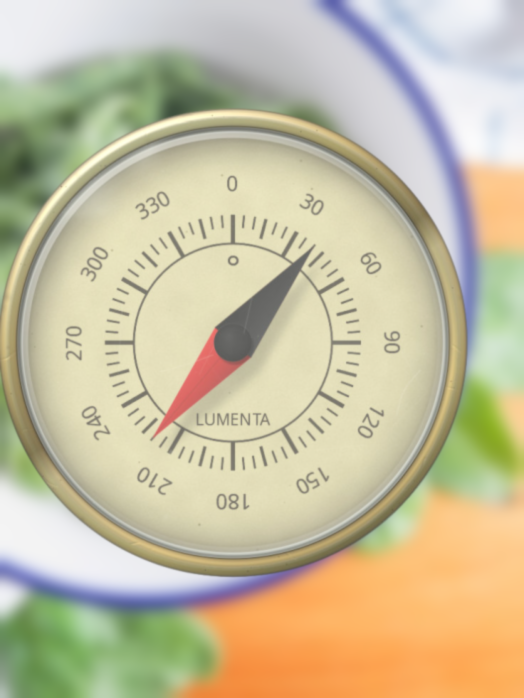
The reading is 220 °
